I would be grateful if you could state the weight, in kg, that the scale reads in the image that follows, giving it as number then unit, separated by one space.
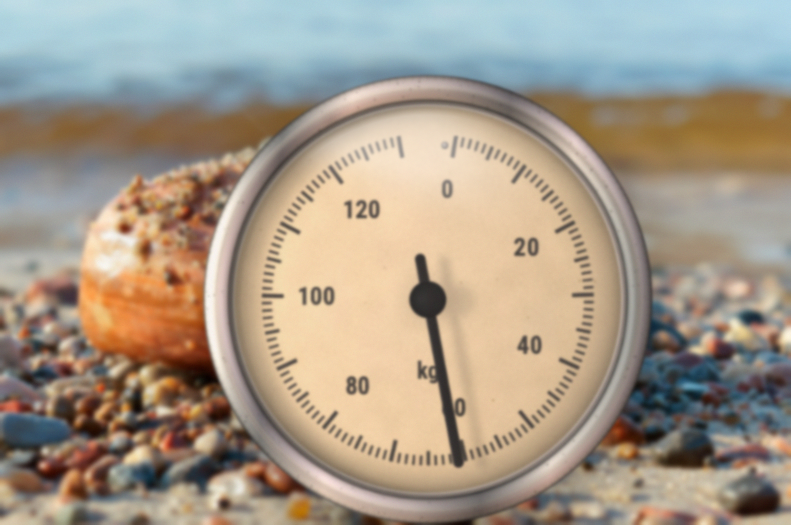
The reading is 61 kg
